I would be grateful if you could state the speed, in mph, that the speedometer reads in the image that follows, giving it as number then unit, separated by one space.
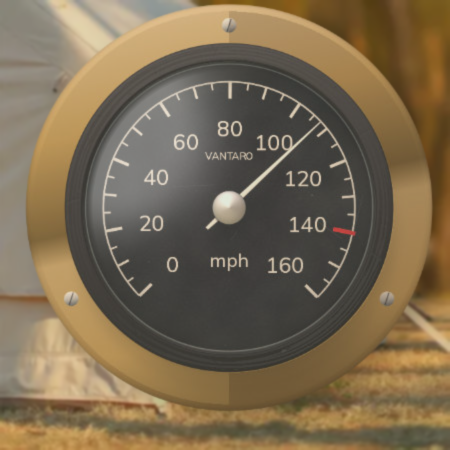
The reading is 107.5 mph
